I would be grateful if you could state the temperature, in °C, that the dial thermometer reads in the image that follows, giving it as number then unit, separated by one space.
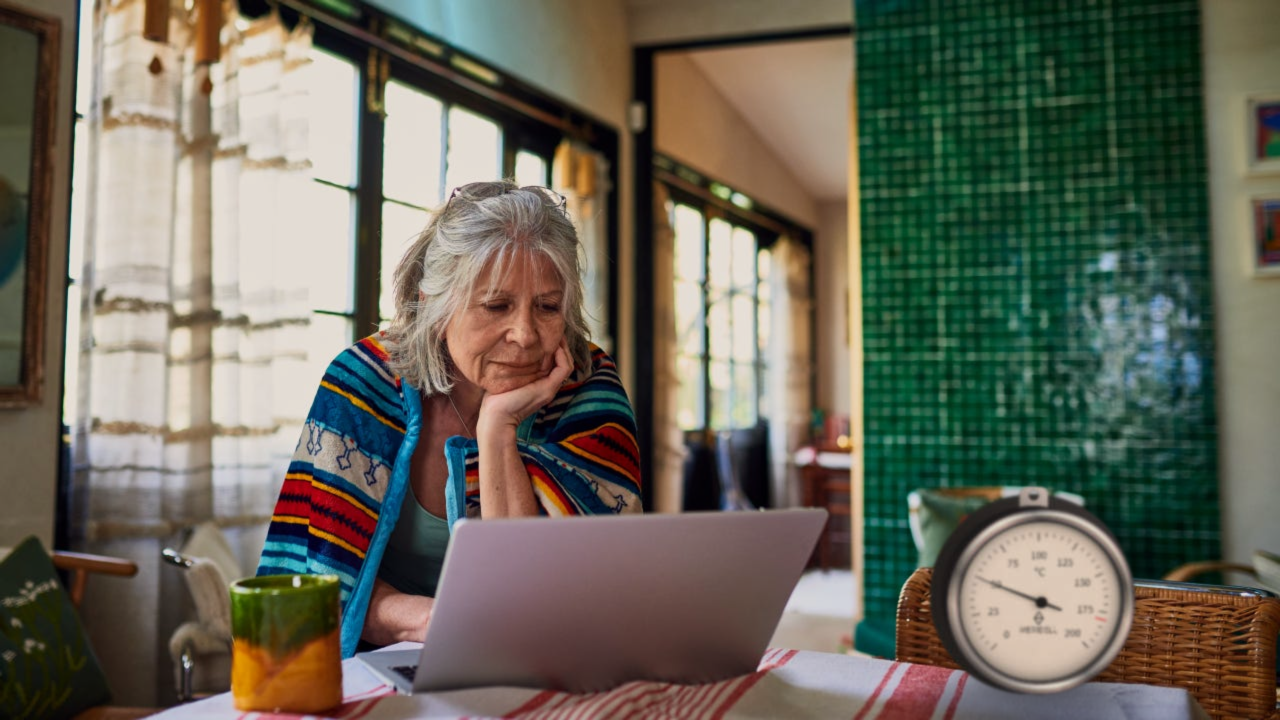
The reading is 50 °C
